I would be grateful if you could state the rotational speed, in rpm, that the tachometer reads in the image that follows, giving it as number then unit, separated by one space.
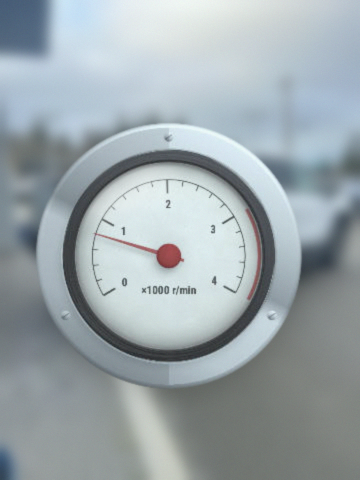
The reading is 800 rpm
